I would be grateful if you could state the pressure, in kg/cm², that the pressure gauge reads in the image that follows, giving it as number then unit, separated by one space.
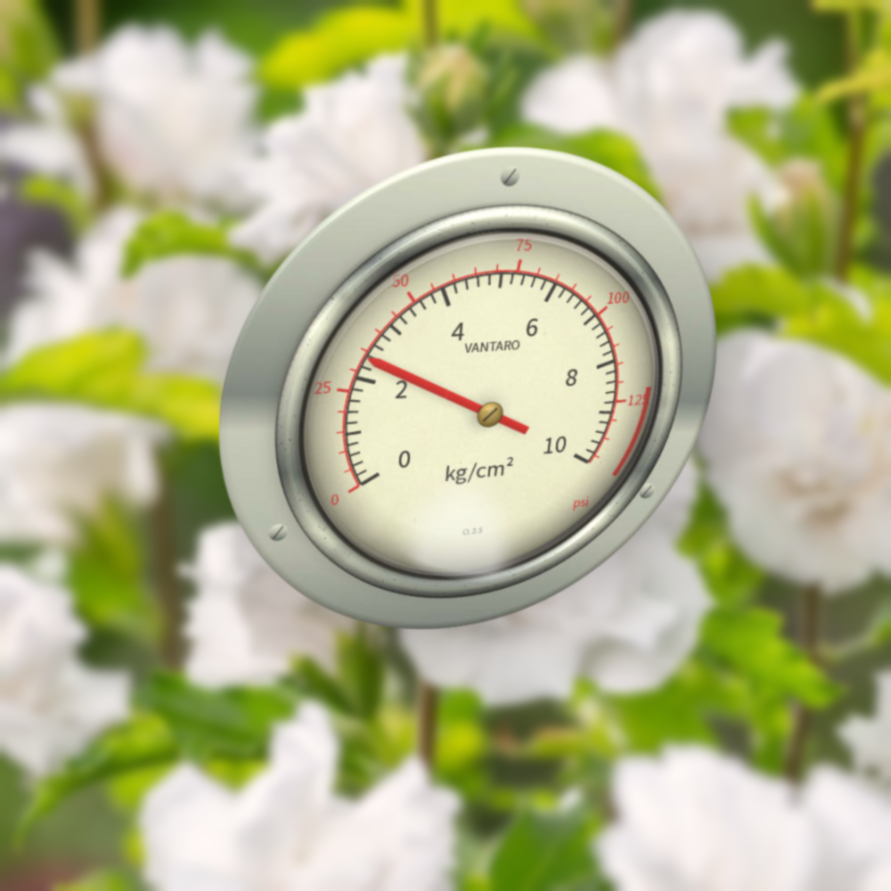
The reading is 2.4 kg/cm²
